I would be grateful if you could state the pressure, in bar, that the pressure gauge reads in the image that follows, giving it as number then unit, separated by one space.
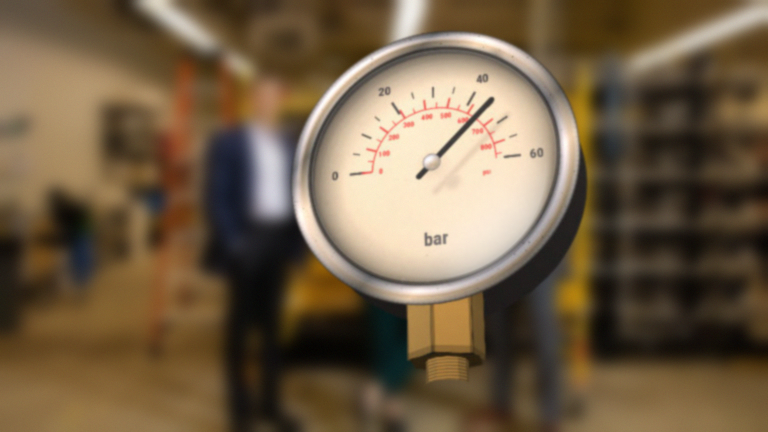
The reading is 45 bar
